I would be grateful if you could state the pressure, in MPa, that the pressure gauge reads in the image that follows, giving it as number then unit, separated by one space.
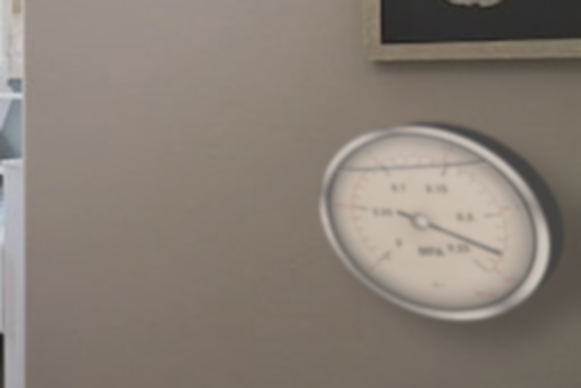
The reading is 0.23 MPa
